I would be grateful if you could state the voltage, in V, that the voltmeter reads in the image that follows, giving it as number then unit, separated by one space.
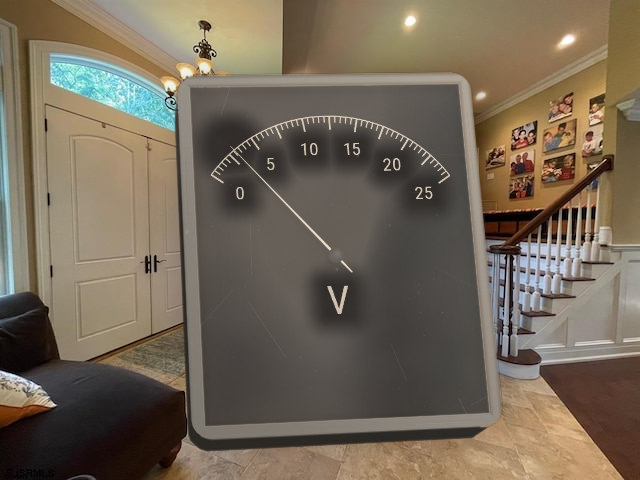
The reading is 3 V
